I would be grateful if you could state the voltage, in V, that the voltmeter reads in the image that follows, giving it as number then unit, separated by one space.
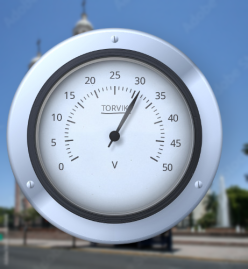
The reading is 31 V
